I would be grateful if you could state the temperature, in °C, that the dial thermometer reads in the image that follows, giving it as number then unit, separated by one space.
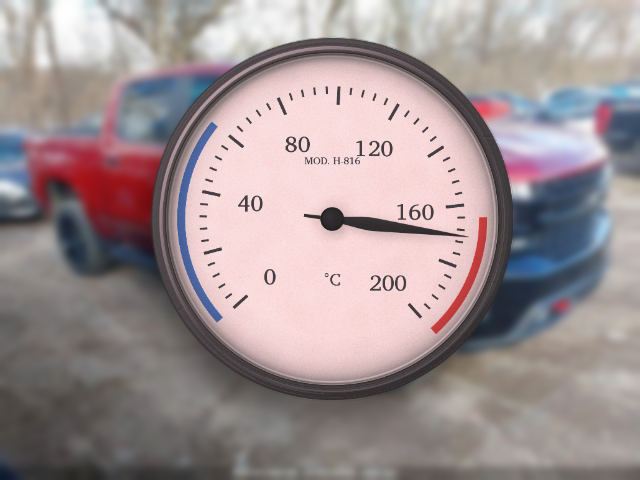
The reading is 170 °C
